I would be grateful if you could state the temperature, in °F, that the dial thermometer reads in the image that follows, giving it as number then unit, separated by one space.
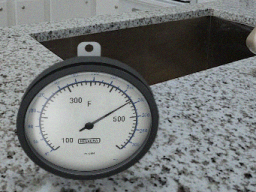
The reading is 450 °F
